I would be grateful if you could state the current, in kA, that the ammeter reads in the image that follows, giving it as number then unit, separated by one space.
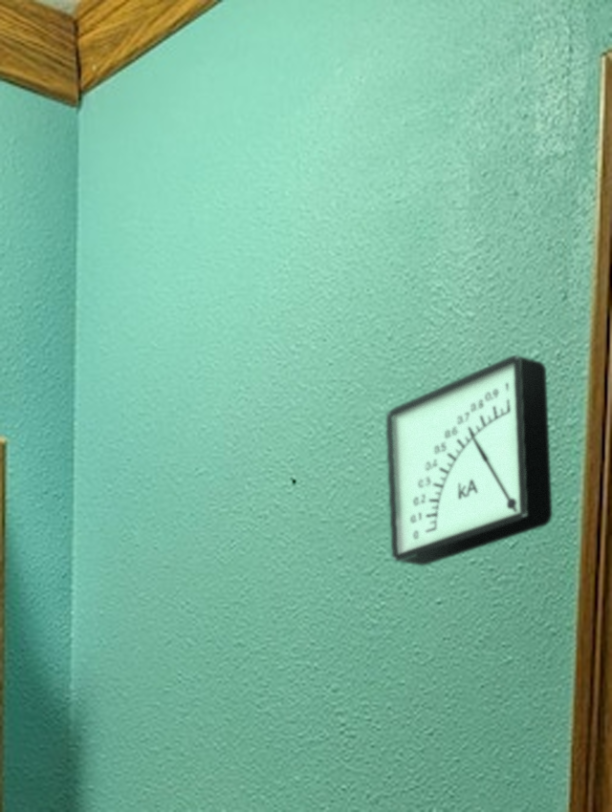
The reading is 0.7 kA
